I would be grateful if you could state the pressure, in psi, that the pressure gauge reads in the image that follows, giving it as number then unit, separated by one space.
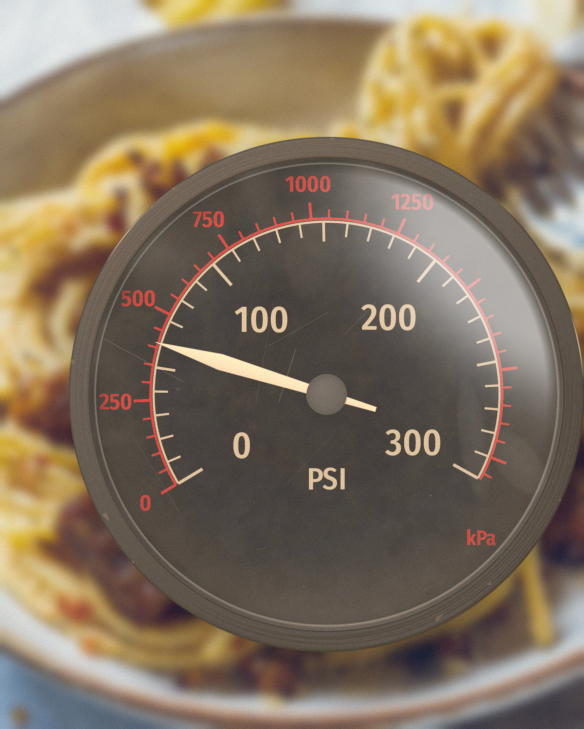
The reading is 60 psi
